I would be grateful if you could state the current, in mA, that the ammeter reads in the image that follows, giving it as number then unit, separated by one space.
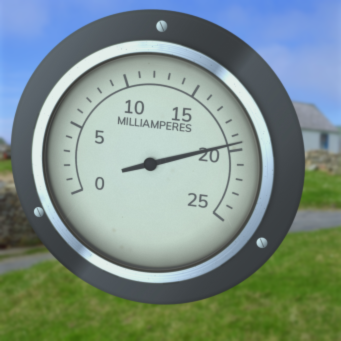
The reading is 19.5 mA
